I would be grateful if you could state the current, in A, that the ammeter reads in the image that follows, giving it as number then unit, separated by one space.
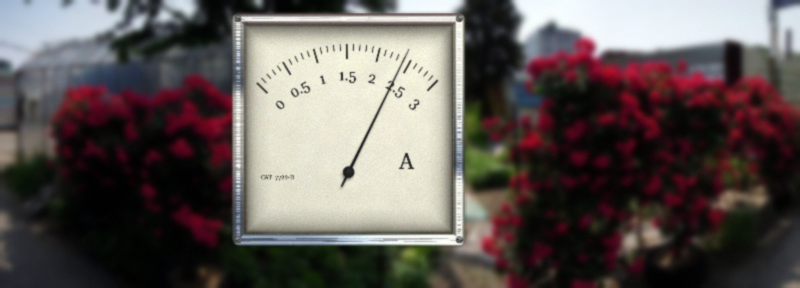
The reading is 2.4 A
